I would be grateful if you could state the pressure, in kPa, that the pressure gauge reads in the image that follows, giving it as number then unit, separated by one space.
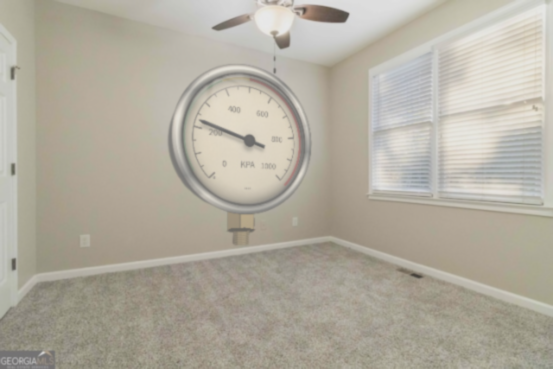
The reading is 225 kPa
